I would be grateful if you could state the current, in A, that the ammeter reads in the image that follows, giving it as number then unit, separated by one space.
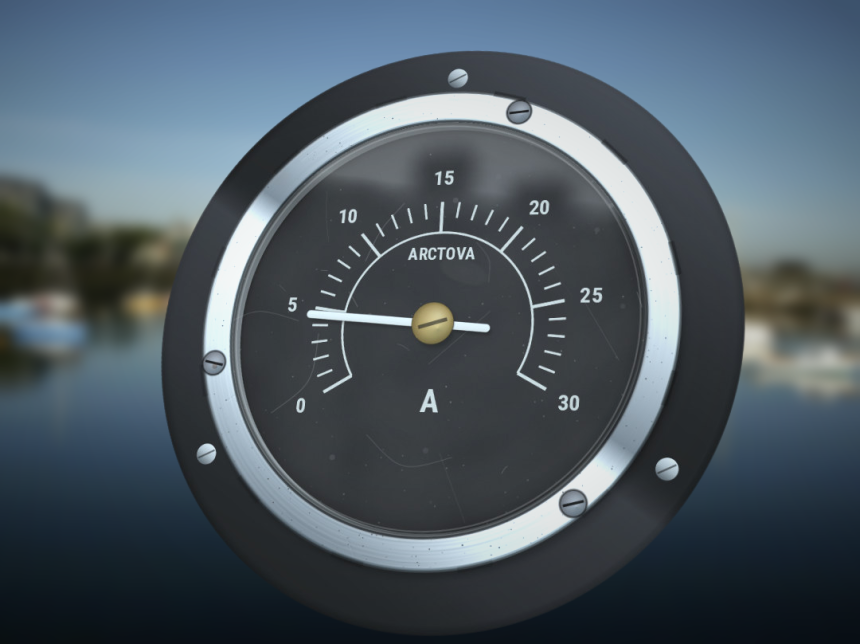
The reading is 4.5 A
